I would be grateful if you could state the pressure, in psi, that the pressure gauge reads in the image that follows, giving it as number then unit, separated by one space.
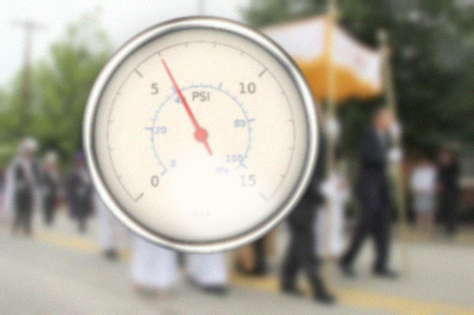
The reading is 6 psi
